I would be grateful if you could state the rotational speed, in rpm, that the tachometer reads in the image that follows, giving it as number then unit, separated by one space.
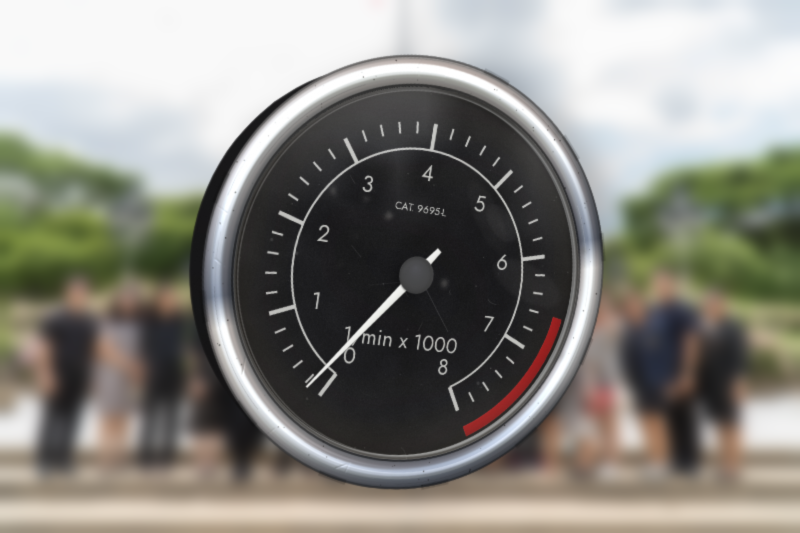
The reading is 200 rpm
